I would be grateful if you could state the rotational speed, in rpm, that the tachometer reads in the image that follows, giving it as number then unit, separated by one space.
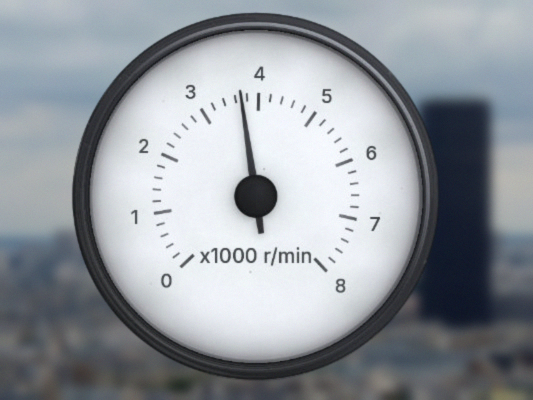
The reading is 3700 rpm
